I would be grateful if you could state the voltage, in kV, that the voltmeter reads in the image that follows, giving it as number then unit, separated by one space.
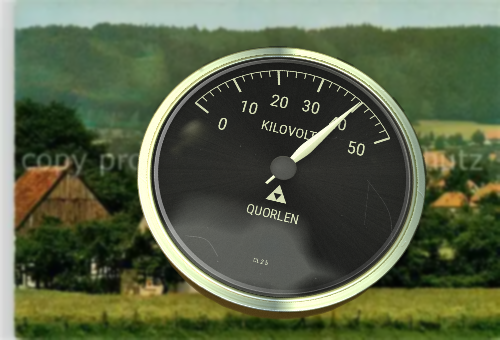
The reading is 40 kV
